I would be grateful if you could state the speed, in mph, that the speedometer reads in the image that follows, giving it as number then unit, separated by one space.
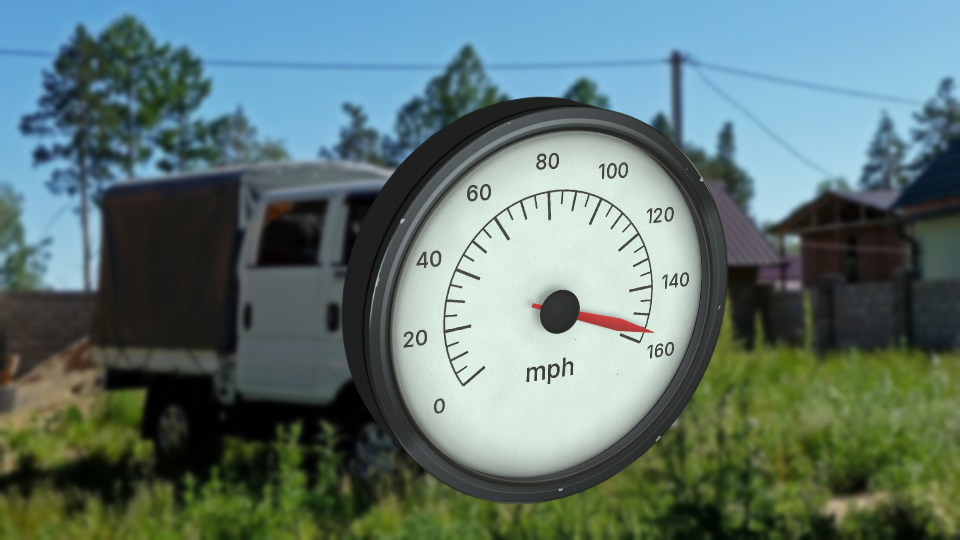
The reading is 155 mph
